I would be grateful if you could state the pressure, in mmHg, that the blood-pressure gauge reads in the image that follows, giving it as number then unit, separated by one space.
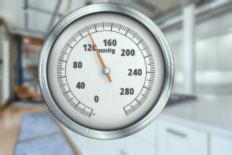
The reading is 130 mmHg
